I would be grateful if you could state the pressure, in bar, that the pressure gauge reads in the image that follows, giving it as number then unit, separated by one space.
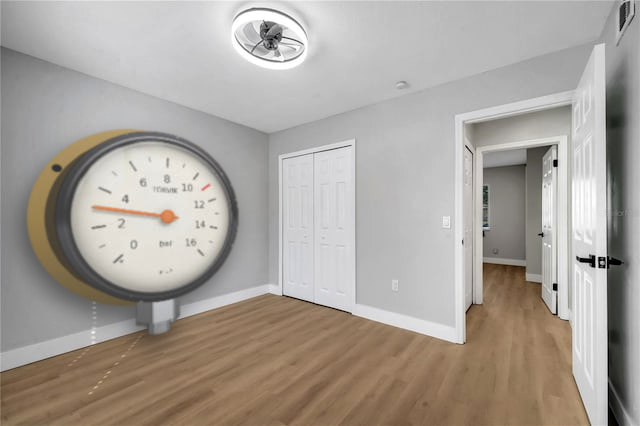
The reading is 3 bar
